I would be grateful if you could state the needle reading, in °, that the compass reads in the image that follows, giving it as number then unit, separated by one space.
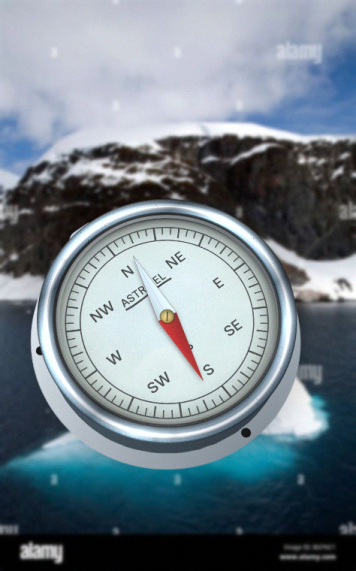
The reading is 190 °
